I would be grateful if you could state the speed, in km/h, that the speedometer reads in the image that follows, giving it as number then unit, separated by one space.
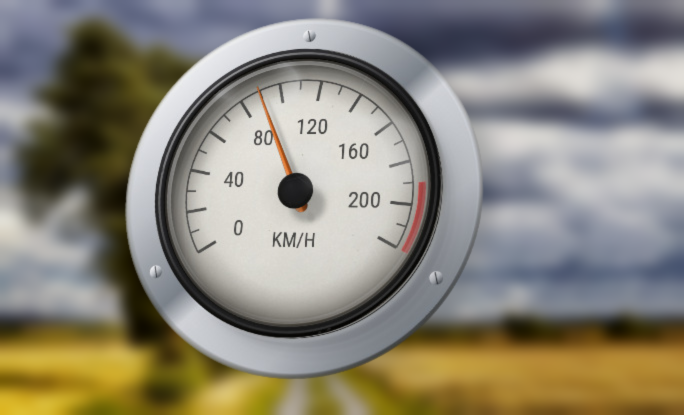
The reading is 90 km/h
